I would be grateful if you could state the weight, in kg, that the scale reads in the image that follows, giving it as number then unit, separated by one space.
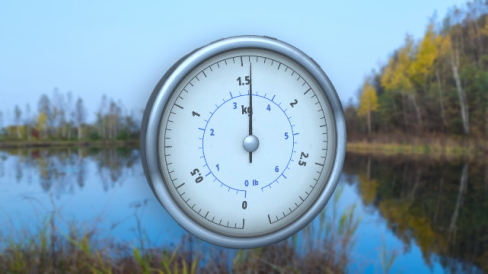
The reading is 1.55 kg
